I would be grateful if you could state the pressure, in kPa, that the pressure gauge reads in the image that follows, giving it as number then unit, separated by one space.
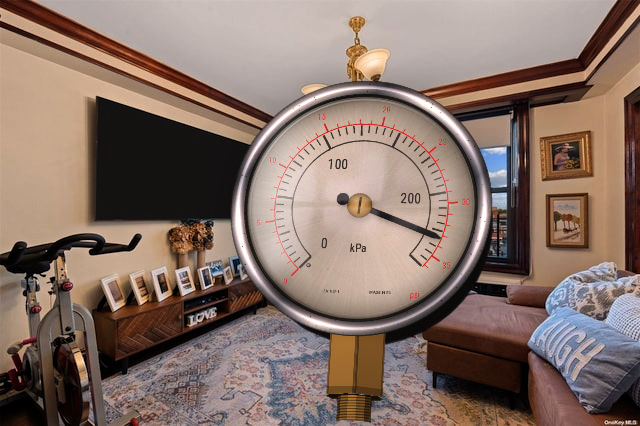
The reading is 230 kPa
